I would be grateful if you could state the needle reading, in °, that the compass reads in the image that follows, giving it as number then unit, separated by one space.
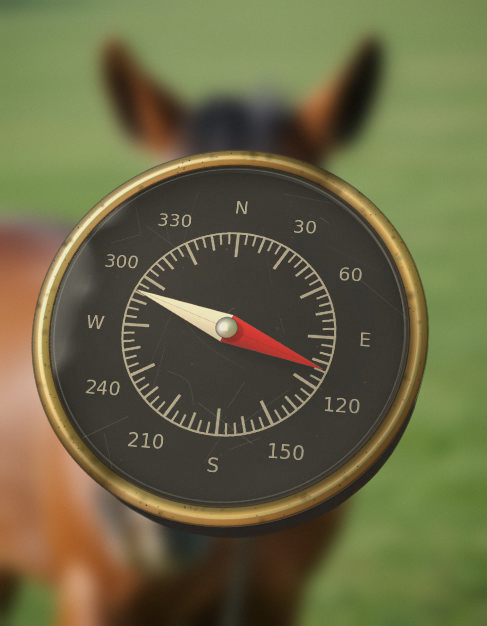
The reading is 110 °
